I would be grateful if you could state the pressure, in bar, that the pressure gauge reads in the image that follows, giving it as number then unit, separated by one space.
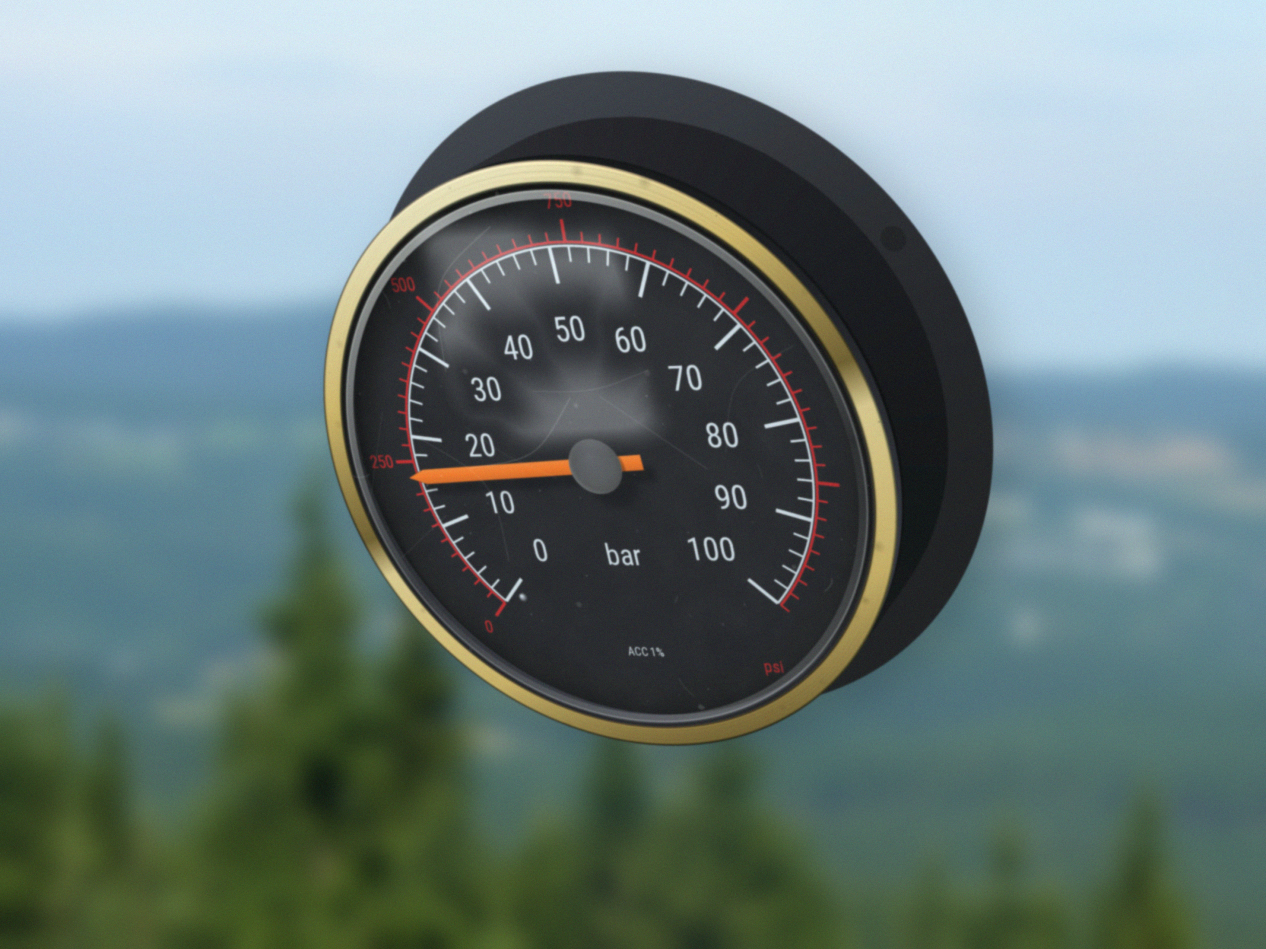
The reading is 16 bar
